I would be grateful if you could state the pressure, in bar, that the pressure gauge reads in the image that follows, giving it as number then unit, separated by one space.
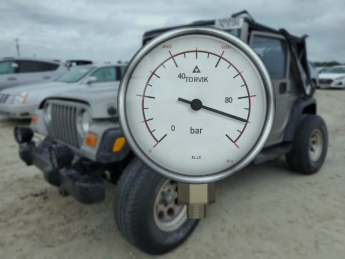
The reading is 90 bar
